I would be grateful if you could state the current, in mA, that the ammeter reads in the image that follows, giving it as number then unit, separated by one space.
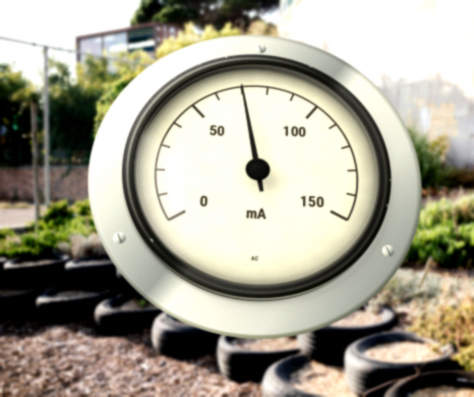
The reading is 70 mA
